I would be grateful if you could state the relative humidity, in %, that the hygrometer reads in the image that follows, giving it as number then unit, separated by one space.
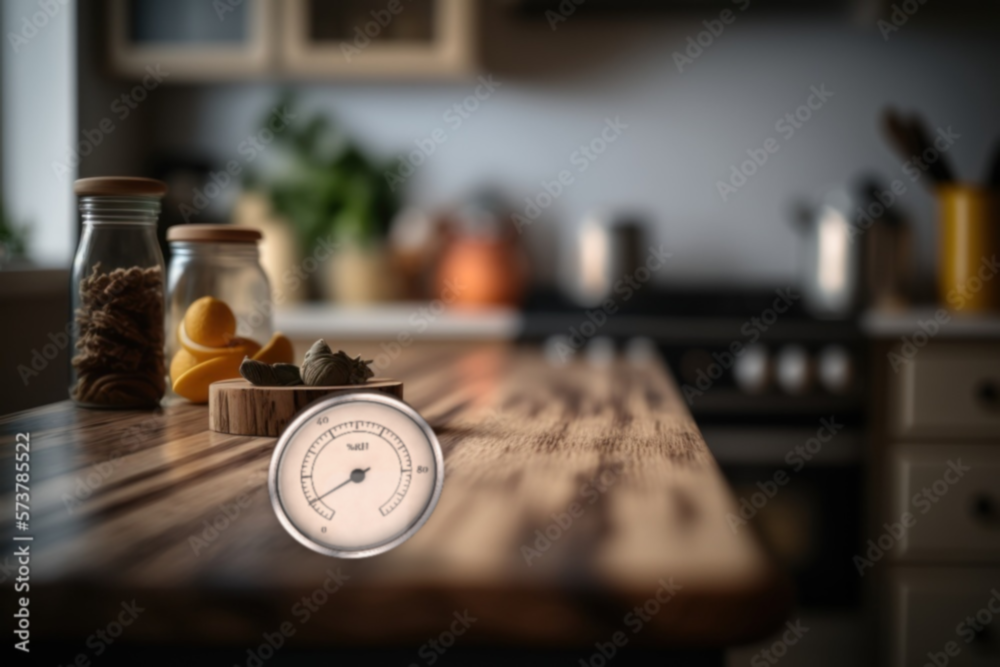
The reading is 10 %
